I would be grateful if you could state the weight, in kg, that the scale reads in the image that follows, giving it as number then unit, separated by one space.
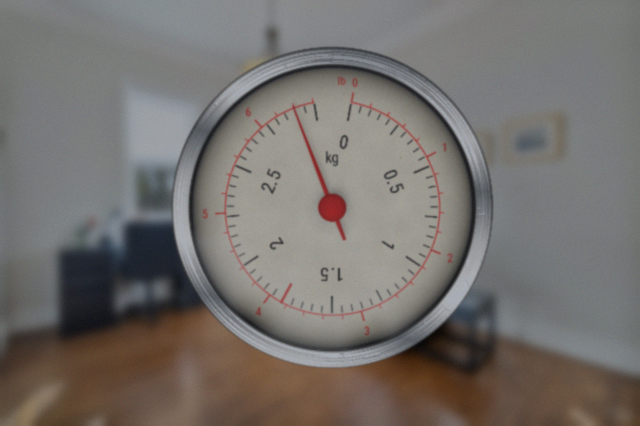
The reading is 2.9 kg
